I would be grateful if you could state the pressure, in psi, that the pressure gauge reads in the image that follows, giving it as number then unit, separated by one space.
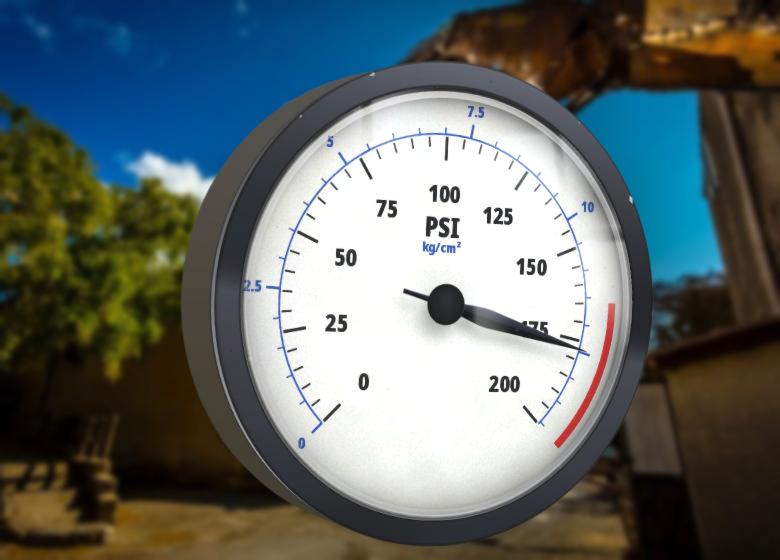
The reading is 177.5 psi
